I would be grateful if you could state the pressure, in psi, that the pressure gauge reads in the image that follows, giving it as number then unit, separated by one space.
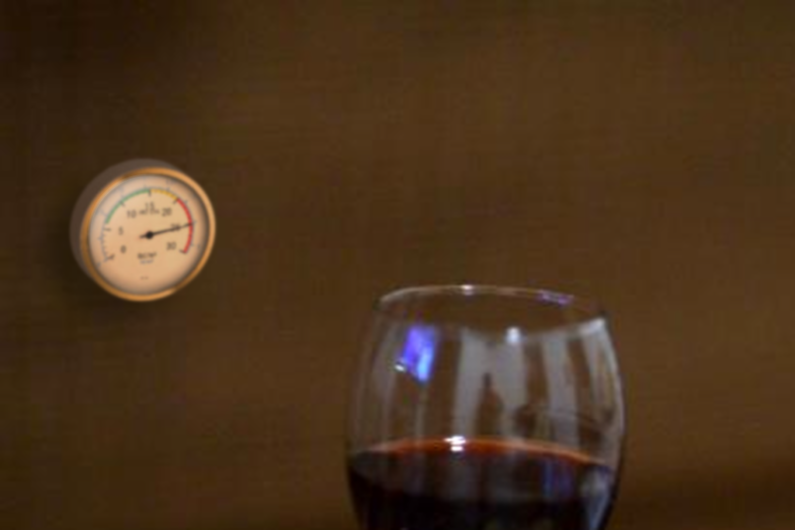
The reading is 25 psi
